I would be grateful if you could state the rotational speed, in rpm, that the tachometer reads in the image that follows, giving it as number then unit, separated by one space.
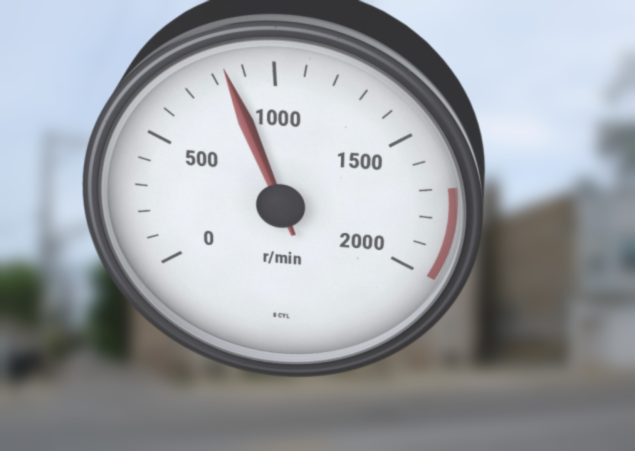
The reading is 850 rpm
